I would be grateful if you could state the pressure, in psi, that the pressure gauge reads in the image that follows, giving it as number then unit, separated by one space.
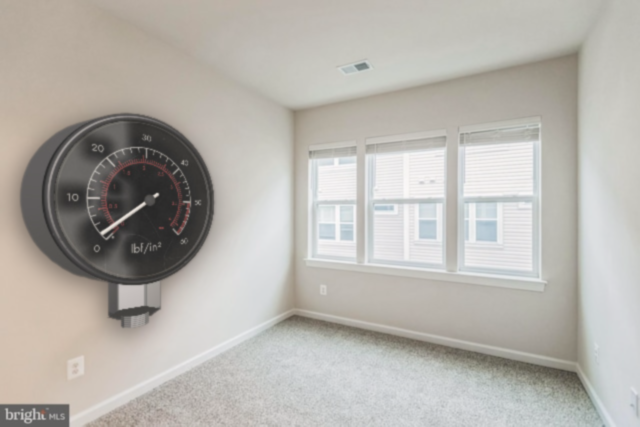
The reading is 2 psi
